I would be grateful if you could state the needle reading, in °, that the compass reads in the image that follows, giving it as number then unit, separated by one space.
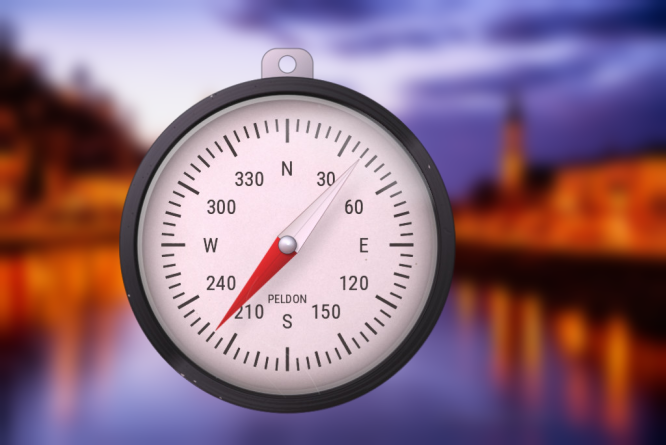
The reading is 220 °
